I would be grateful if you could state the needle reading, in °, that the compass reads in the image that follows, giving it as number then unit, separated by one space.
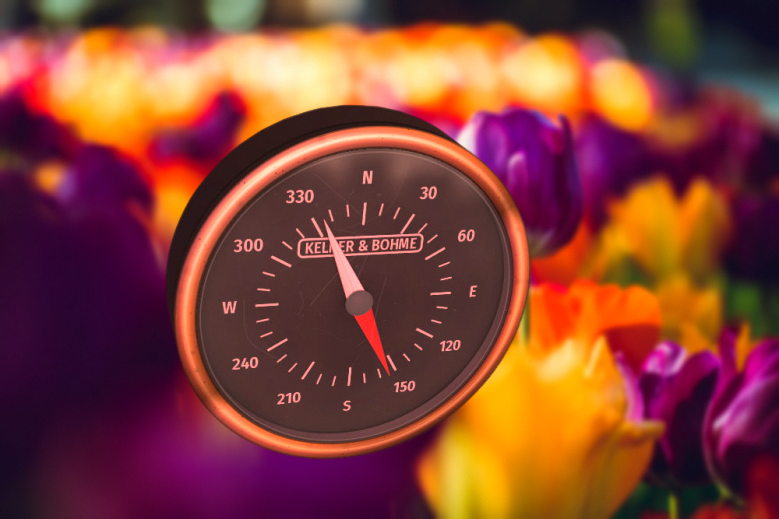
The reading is 155 °
